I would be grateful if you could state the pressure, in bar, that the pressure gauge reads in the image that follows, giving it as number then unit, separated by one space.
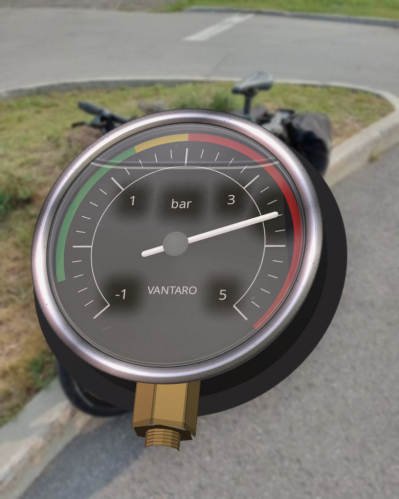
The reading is 3.6 bar
